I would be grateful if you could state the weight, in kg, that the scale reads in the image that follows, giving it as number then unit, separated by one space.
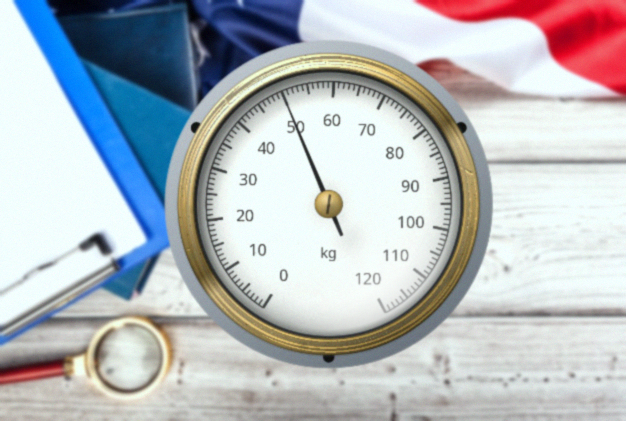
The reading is 50 kg
